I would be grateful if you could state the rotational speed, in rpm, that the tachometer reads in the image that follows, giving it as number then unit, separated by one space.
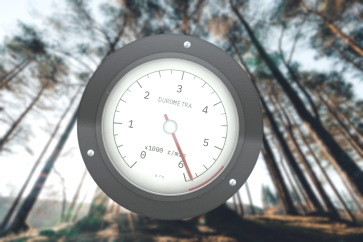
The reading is 5875 rpm
